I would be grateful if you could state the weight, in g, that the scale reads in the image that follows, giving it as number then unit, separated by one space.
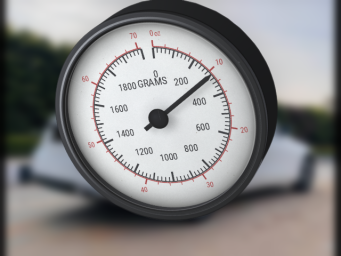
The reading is 300 g
